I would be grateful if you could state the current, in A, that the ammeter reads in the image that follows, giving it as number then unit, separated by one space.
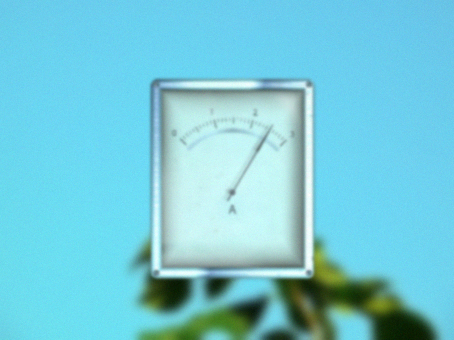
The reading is 2.5 A
